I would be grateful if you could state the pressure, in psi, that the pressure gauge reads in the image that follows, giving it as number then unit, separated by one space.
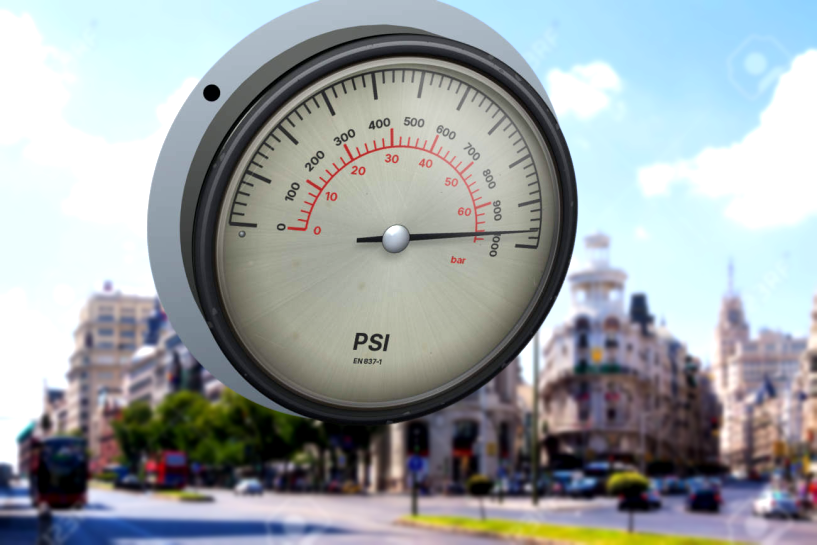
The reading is 960 psi
